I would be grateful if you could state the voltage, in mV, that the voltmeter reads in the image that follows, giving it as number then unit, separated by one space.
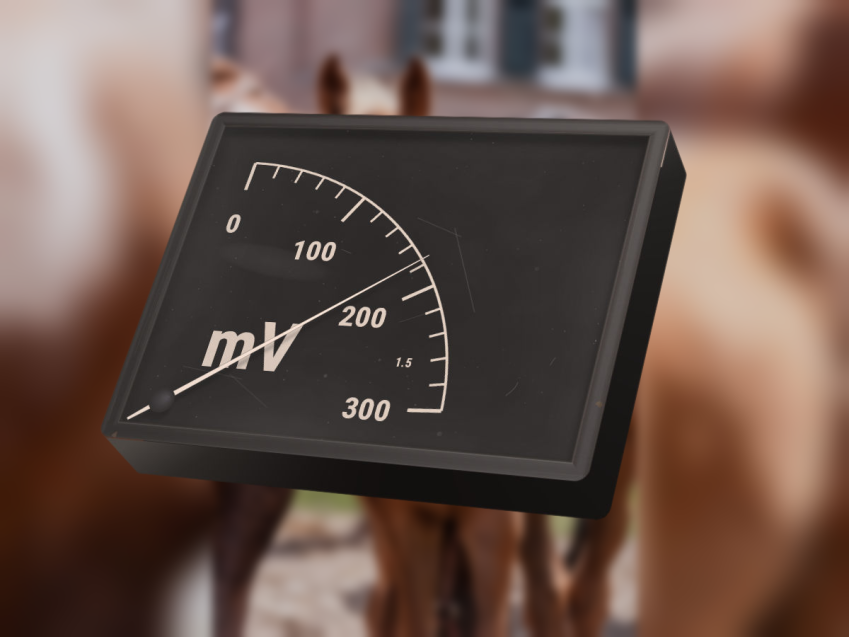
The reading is 180 mV
